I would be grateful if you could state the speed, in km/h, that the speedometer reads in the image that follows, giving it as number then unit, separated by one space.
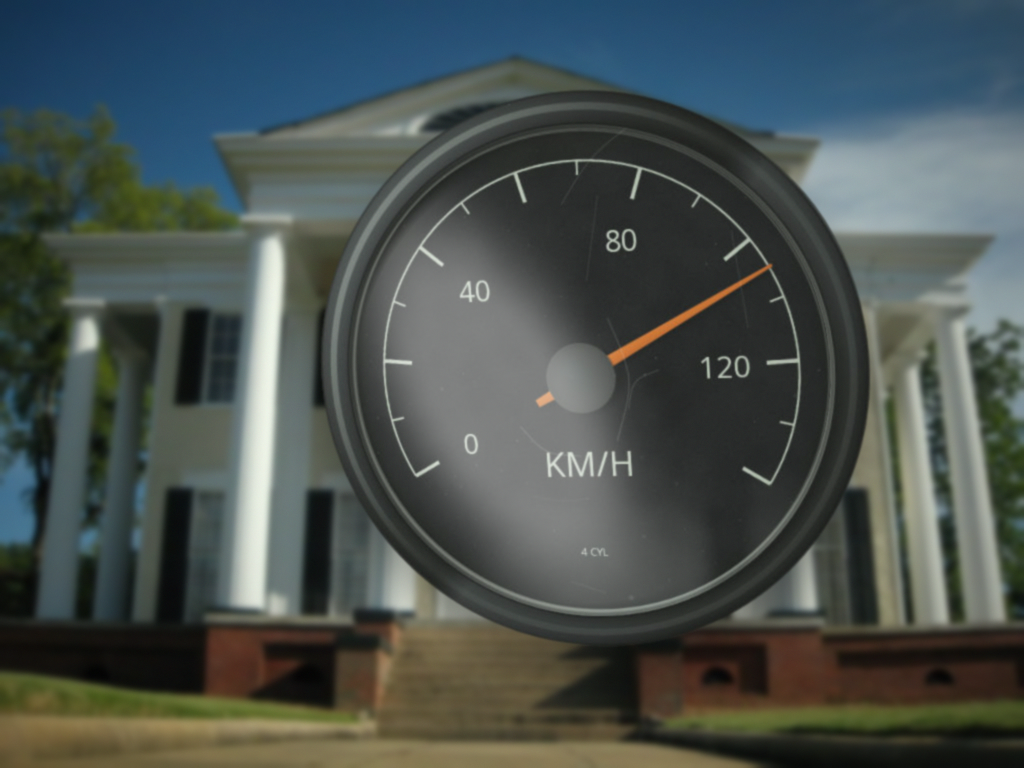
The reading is 105 km/h
